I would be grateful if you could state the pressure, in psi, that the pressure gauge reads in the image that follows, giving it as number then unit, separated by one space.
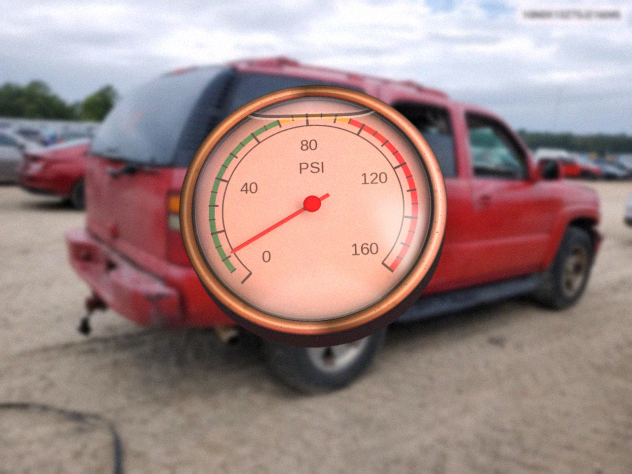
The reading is 10 psi
